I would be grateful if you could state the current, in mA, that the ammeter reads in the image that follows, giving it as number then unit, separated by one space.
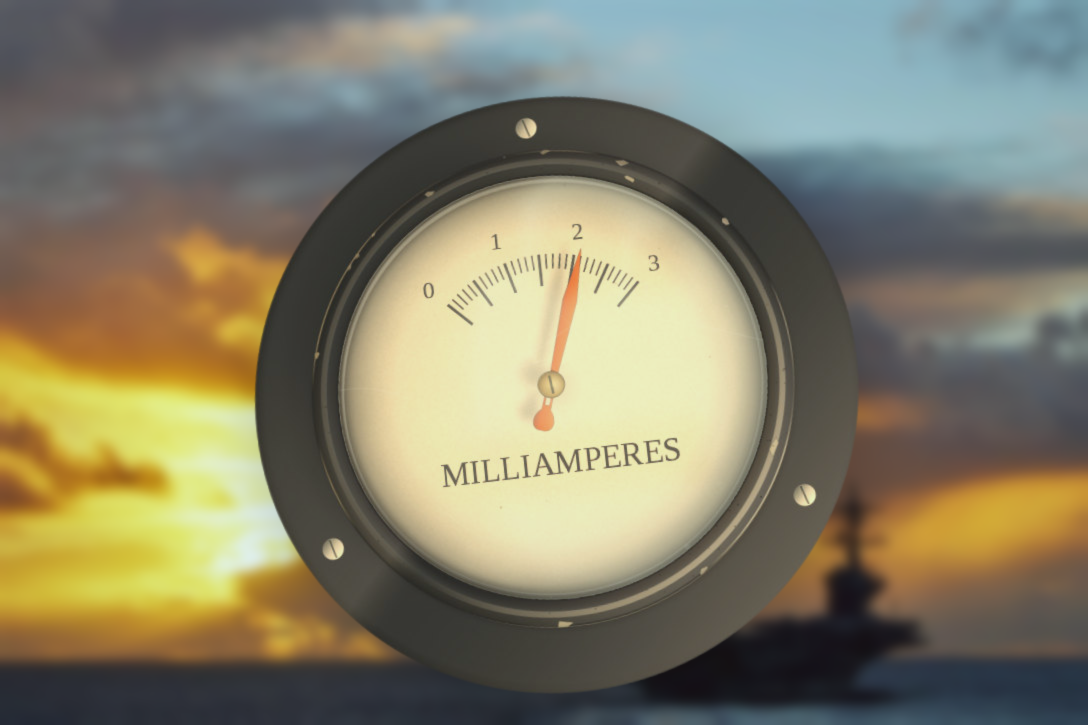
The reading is 2.1 mA
